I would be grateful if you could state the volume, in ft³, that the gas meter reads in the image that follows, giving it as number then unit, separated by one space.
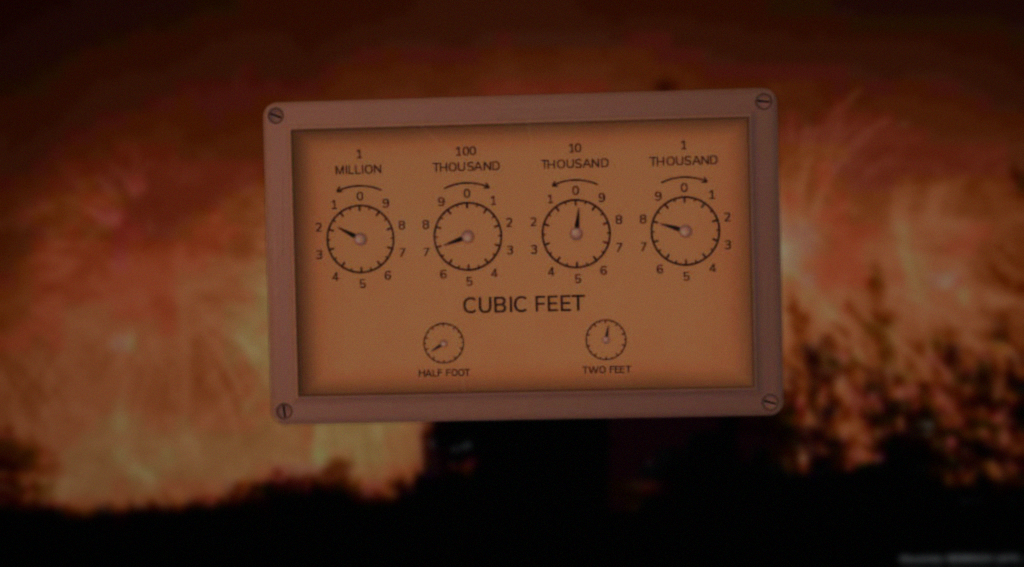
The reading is 169800 ft³
